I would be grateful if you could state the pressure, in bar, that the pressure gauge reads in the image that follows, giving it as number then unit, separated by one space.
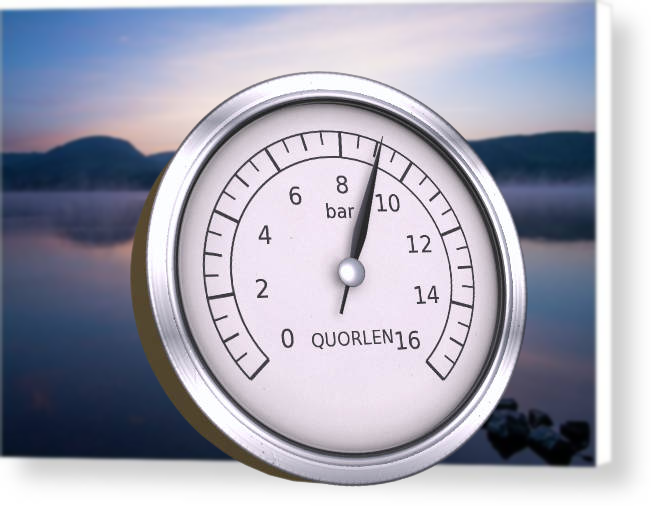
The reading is 9 bar
